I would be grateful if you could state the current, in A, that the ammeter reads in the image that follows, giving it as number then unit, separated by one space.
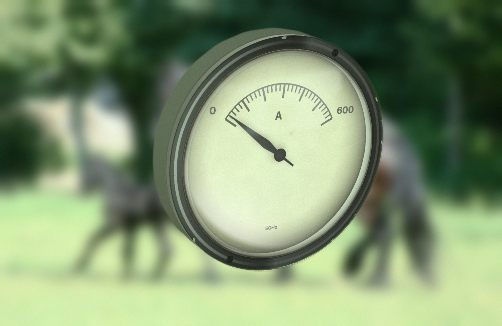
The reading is 20 A
